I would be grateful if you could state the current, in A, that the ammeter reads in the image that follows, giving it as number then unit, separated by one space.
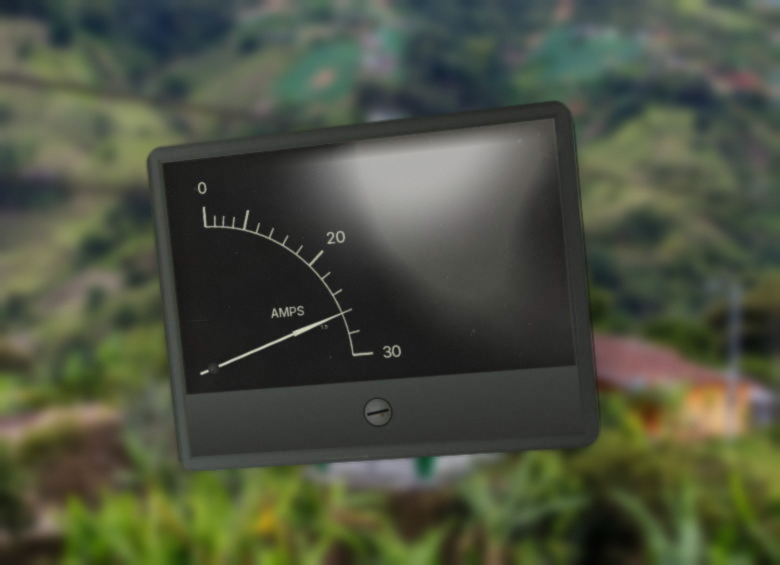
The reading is 26 A
